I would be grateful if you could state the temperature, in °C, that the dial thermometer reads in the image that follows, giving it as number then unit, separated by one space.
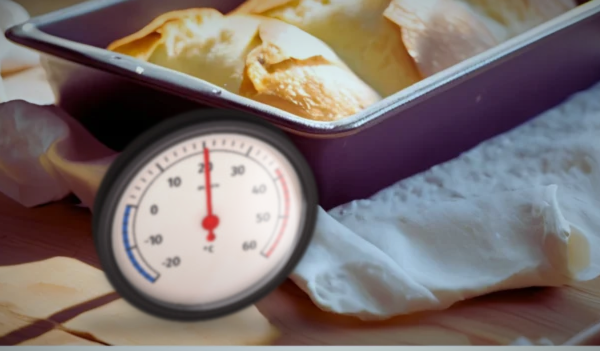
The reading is 20 °C
